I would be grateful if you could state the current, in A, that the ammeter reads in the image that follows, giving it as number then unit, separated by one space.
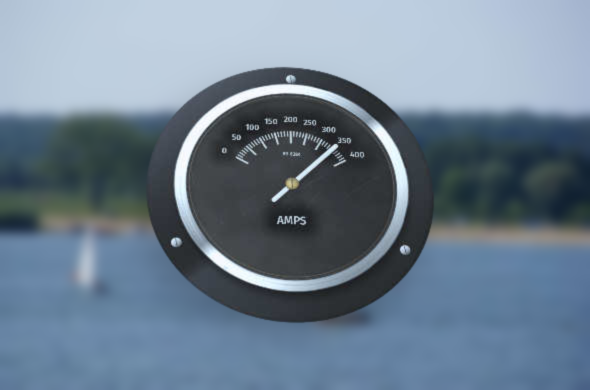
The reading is 350 A
